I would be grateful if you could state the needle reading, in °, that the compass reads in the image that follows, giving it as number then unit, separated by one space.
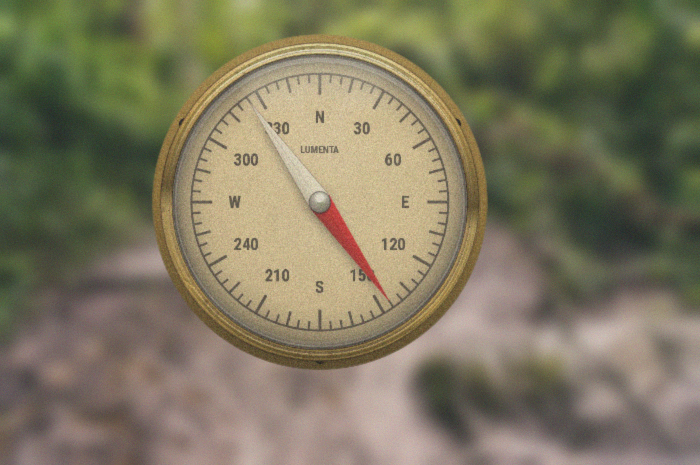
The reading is 145 °
